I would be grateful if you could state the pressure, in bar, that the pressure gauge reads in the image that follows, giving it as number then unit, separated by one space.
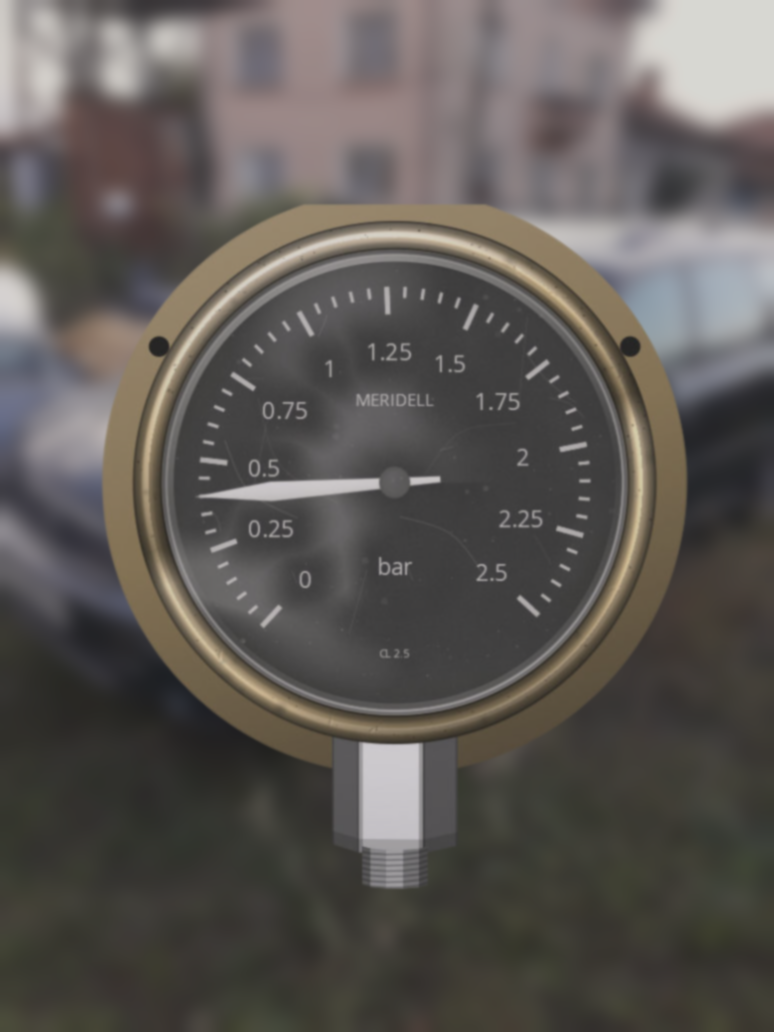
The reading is 0.4 bar
